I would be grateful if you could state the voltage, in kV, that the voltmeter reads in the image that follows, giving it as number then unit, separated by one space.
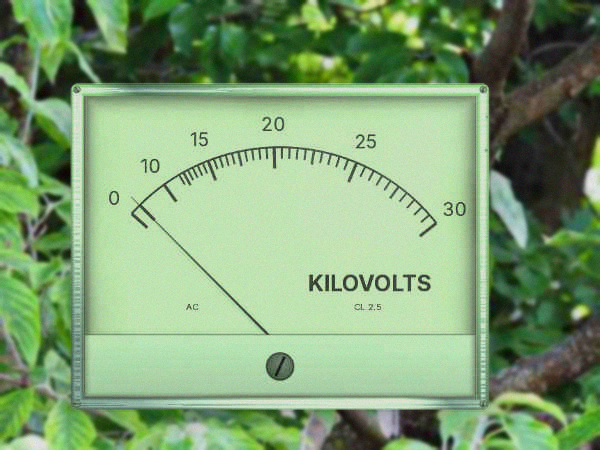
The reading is 5 kV
